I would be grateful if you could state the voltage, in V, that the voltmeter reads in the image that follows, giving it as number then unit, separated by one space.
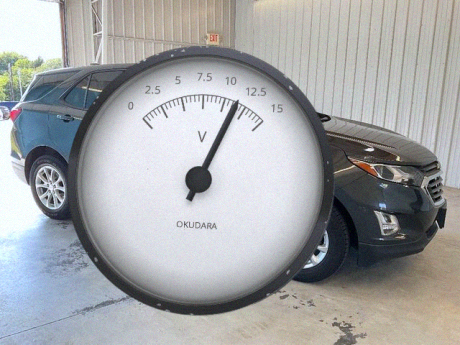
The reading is 11.5 V
